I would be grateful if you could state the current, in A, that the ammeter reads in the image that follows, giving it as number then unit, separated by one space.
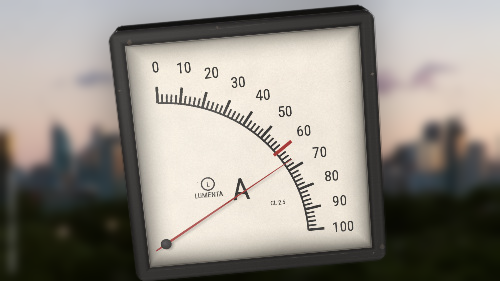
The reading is 66 A
